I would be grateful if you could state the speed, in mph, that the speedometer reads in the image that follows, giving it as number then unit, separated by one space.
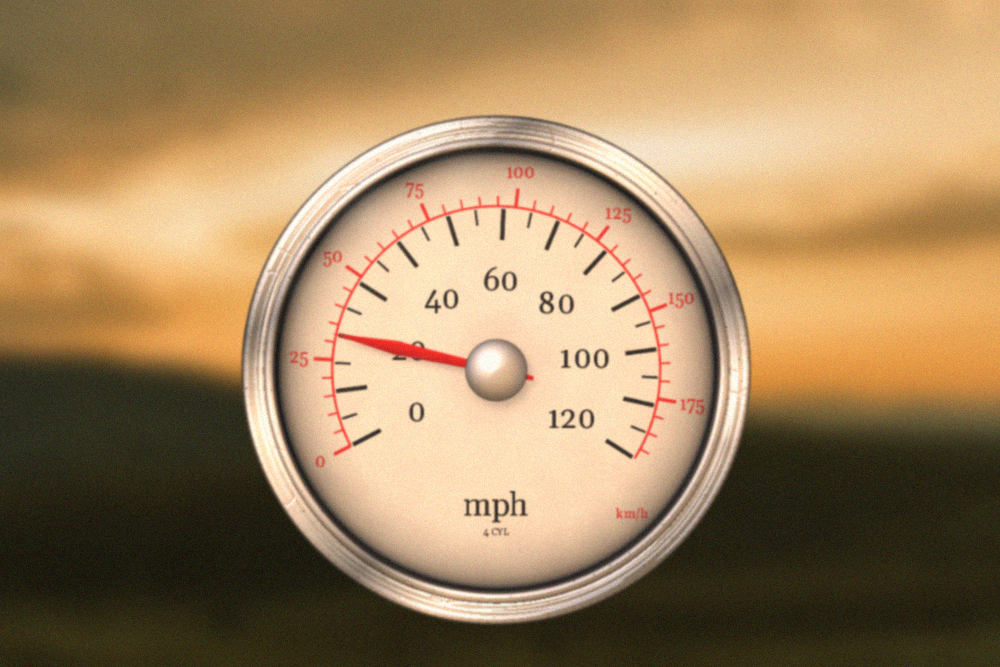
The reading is 20 mph
